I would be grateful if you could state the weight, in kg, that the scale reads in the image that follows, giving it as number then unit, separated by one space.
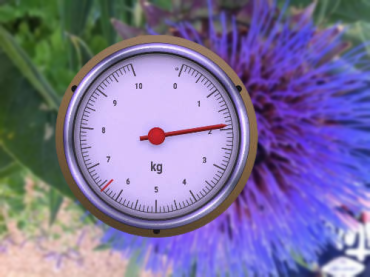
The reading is 1.9 kg
